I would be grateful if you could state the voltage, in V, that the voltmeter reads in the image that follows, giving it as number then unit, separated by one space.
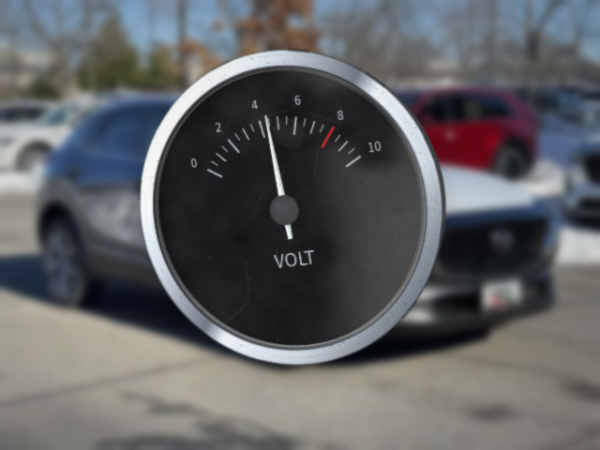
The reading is 4.5 V
